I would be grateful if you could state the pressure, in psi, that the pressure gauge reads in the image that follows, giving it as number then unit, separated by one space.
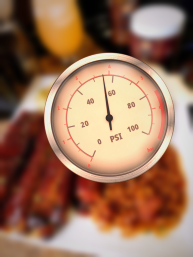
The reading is 55 psi
